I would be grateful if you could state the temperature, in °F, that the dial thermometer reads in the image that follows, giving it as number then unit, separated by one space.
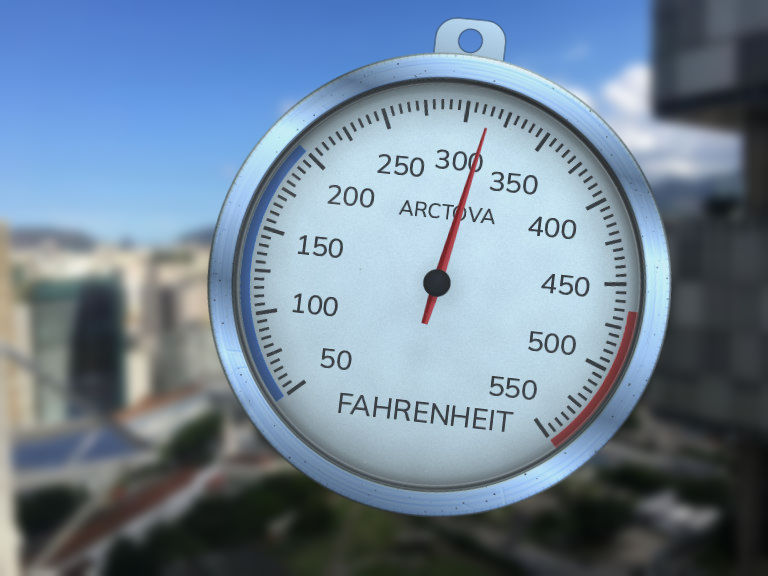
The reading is 315 °F
